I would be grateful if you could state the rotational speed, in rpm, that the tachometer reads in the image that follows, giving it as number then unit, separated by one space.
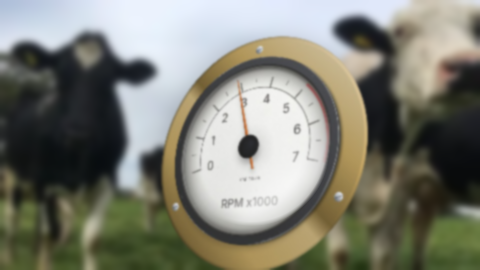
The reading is 3000 rpm
